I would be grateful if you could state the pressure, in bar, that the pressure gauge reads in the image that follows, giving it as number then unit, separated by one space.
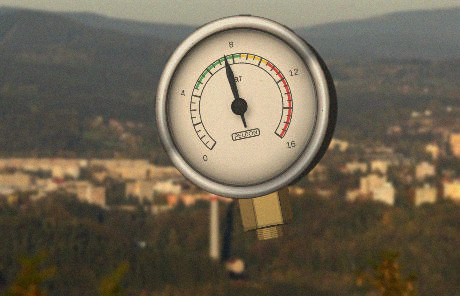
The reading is 7.5 bar
